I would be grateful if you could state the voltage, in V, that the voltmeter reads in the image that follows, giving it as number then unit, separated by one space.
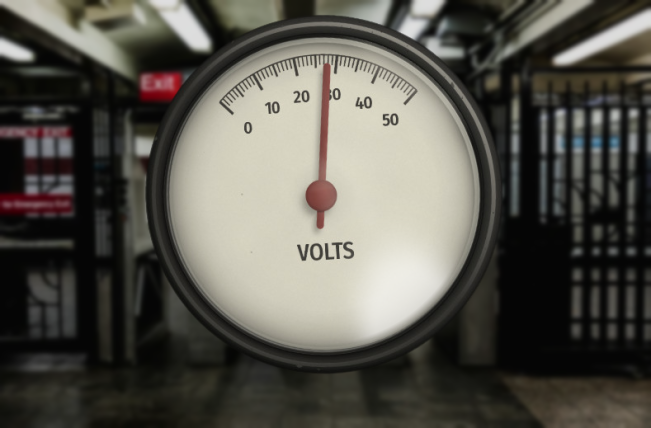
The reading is 28 V
